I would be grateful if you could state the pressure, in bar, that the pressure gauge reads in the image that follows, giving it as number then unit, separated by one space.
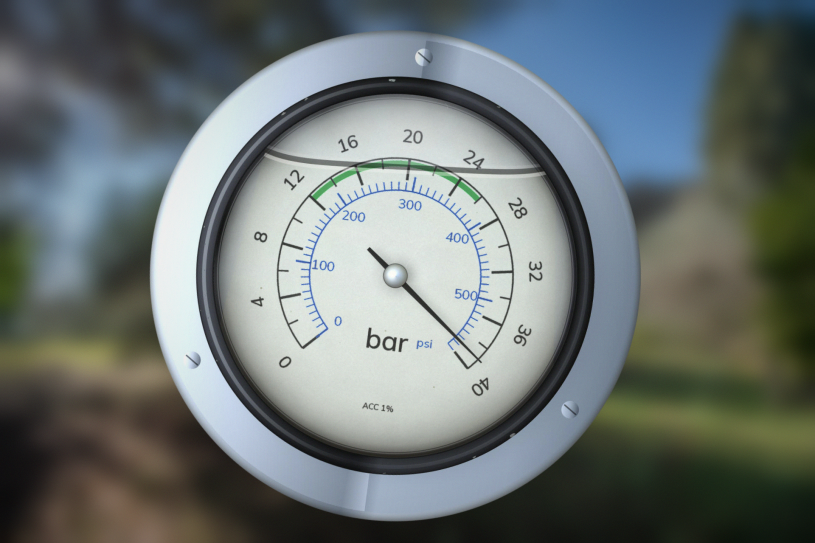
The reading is 39 bar
